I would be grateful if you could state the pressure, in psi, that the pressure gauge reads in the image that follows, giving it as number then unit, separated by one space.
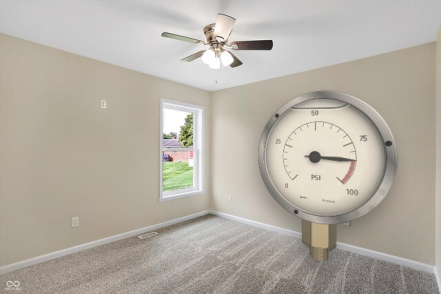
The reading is 85 psi
